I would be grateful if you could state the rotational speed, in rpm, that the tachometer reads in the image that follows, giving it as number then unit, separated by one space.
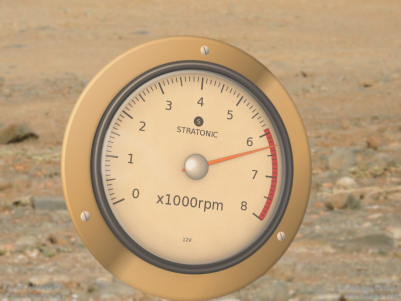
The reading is 6300 rpm
